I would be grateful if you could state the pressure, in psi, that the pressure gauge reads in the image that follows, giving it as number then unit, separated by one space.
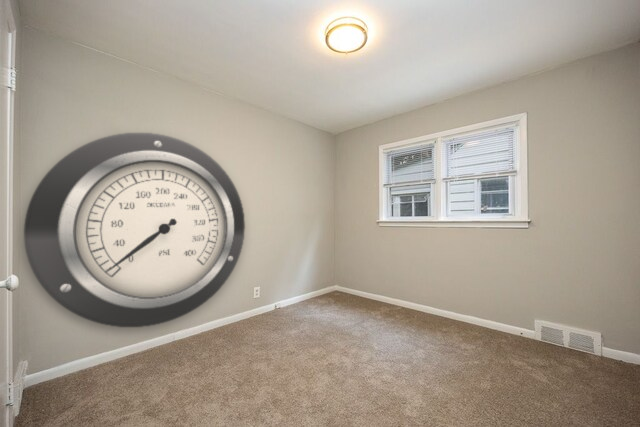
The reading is 10 psi
